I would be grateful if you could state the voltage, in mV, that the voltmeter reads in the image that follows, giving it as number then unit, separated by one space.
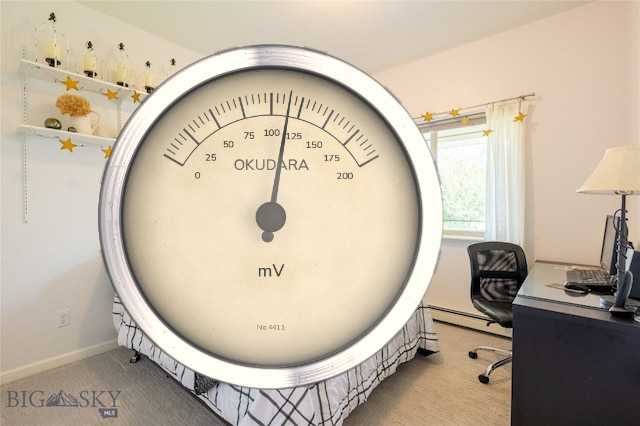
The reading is 115 mV
